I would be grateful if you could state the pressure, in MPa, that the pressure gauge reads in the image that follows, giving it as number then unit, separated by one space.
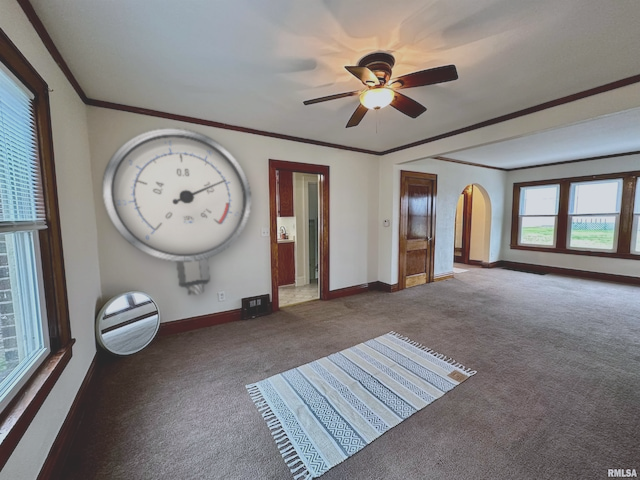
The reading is 1.2 MPa
